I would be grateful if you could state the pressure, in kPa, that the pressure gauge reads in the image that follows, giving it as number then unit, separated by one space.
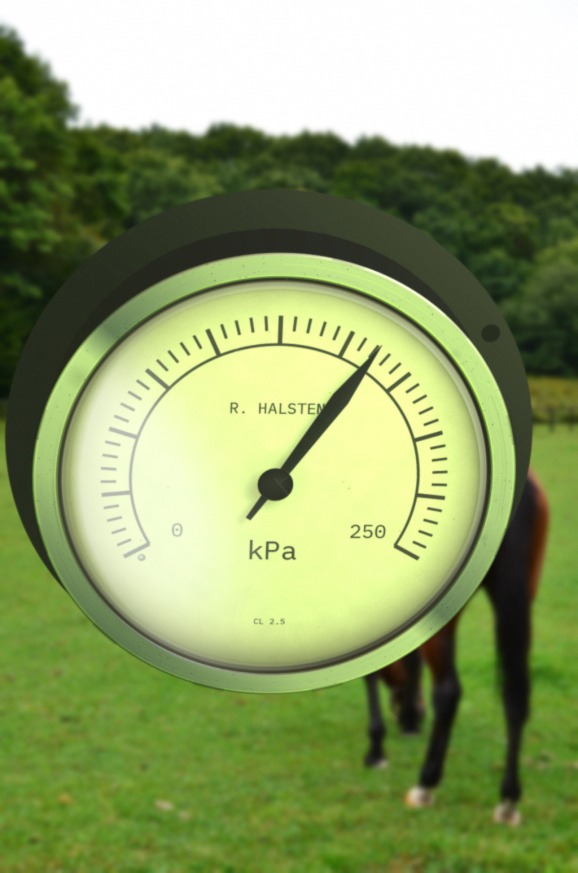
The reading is 160 kPa
